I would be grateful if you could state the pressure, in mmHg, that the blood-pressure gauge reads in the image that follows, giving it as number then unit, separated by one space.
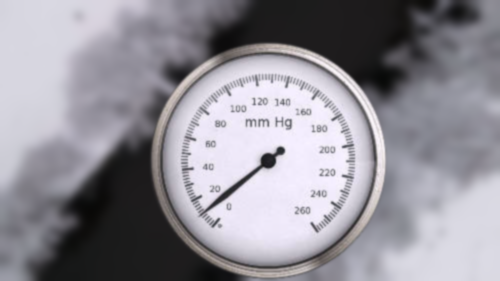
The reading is 10 mmHg
